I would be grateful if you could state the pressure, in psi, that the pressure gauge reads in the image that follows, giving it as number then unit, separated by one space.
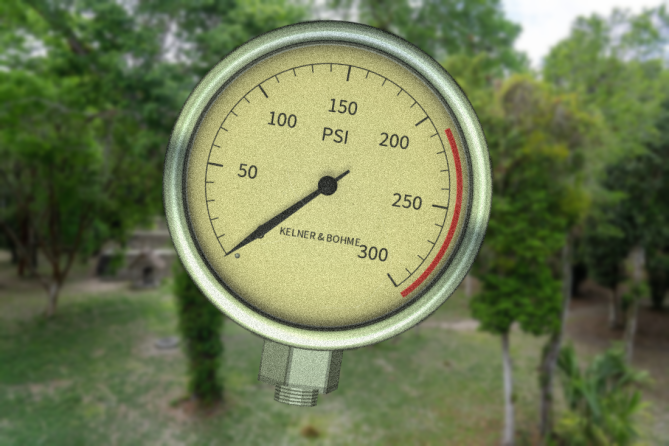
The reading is 0 psi
